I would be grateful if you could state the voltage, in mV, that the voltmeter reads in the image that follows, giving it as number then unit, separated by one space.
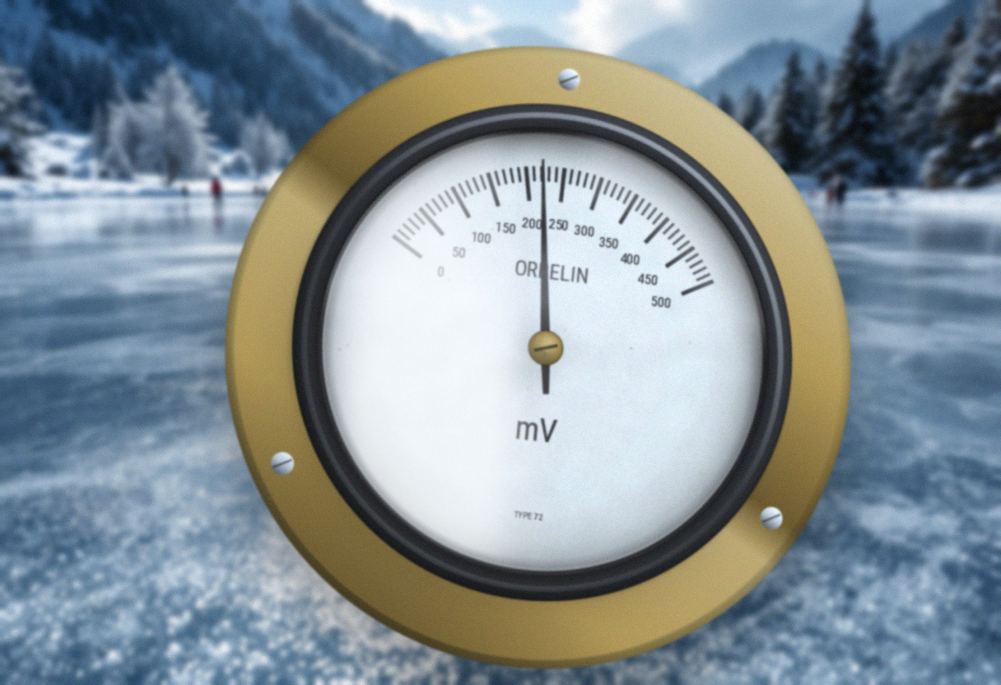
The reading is 220 mV
